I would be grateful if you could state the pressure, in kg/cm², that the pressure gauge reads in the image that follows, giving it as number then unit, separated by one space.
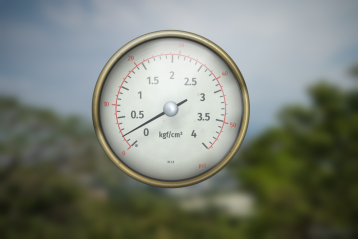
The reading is 0.2 kg/cm²
